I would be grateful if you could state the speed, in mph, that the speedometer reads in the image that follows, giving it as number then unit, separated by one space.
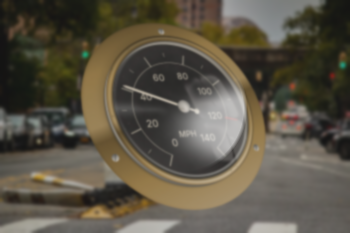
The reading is 40 mph
